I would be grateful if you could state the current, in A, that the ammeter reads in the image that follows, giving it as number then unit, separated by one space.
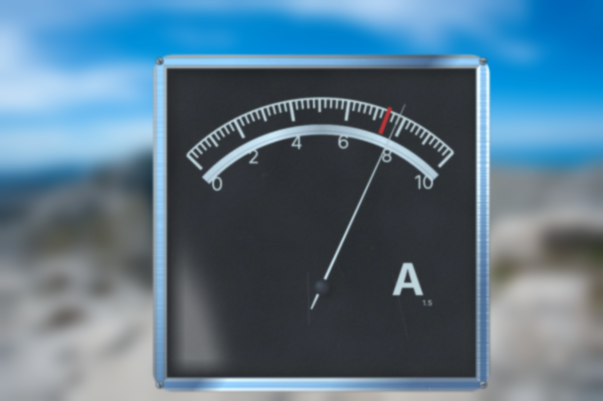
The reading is 7.8 A
